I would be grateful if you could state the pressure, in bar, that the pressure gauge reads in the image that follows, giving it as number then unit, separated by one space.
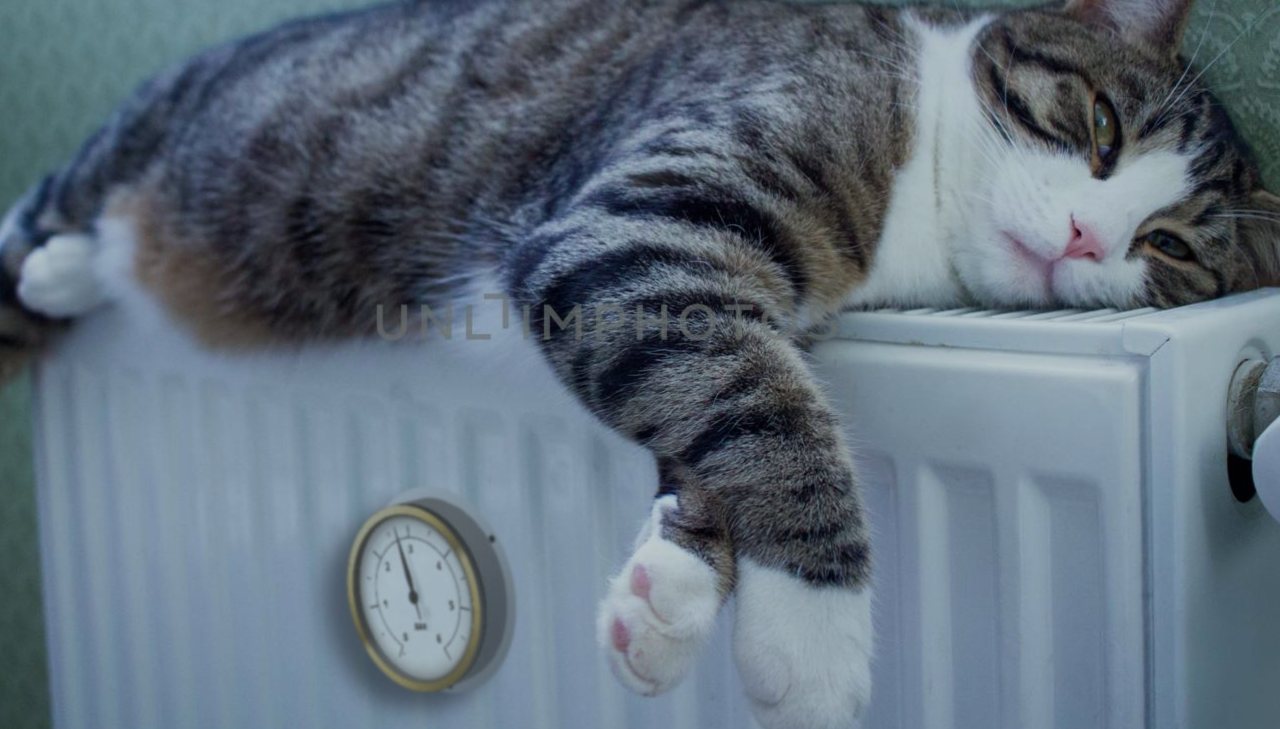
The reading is 2.75 bar
